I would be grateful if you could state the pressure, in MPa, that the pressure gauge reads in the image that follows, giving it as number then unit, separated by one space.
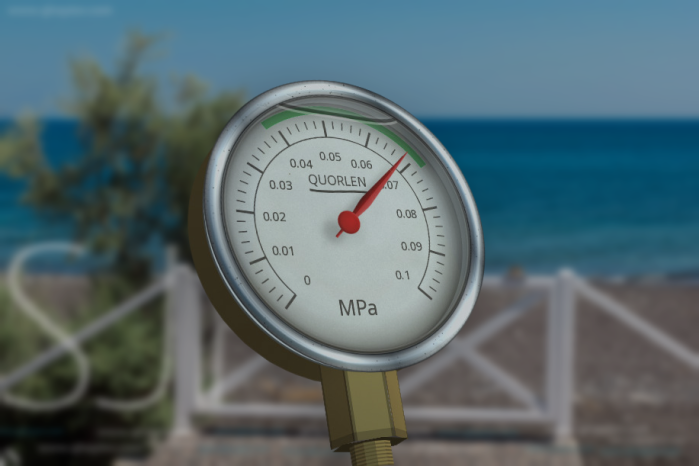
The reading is 0.068 MPa
